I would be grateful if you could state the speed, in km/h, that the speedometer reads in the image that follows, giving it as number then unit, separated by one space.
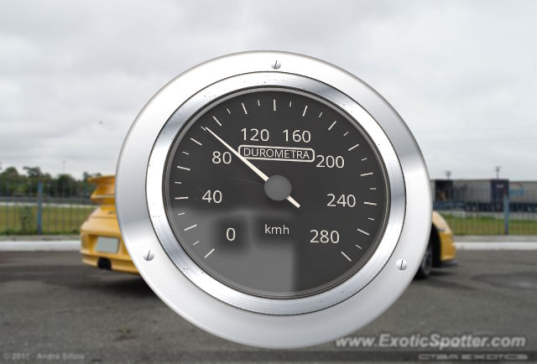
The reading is 90 km/h
